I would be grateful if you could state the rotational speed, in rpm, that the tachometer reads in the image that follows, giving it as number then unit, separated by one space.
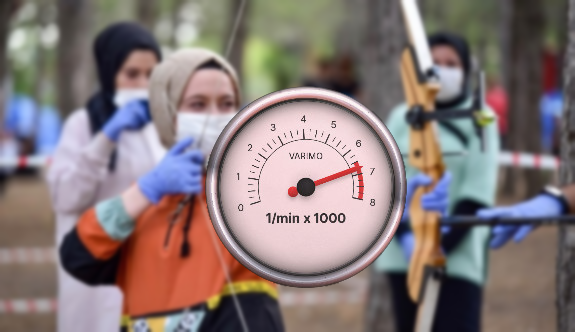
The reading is 6750 rpm
